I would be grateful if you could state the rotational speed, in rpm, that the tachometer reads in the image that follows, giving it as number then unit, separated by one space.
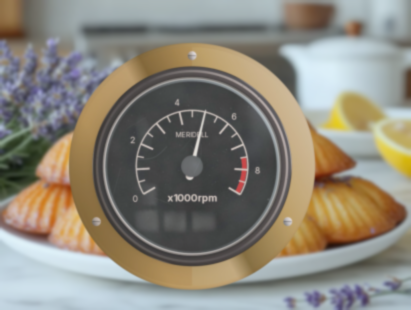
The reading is 5000 rpm
